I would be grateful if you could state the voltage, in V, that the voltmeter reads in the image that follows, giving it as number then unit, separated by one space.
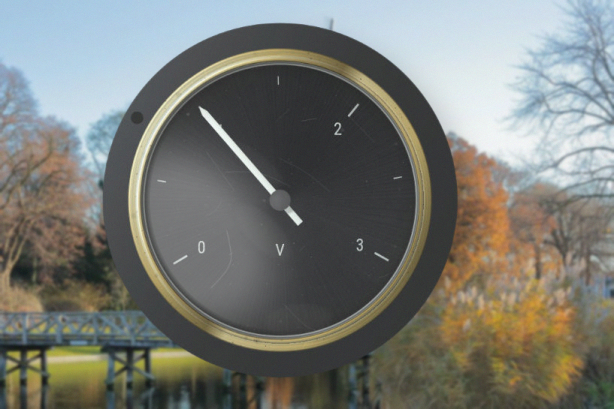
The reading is 1 V
